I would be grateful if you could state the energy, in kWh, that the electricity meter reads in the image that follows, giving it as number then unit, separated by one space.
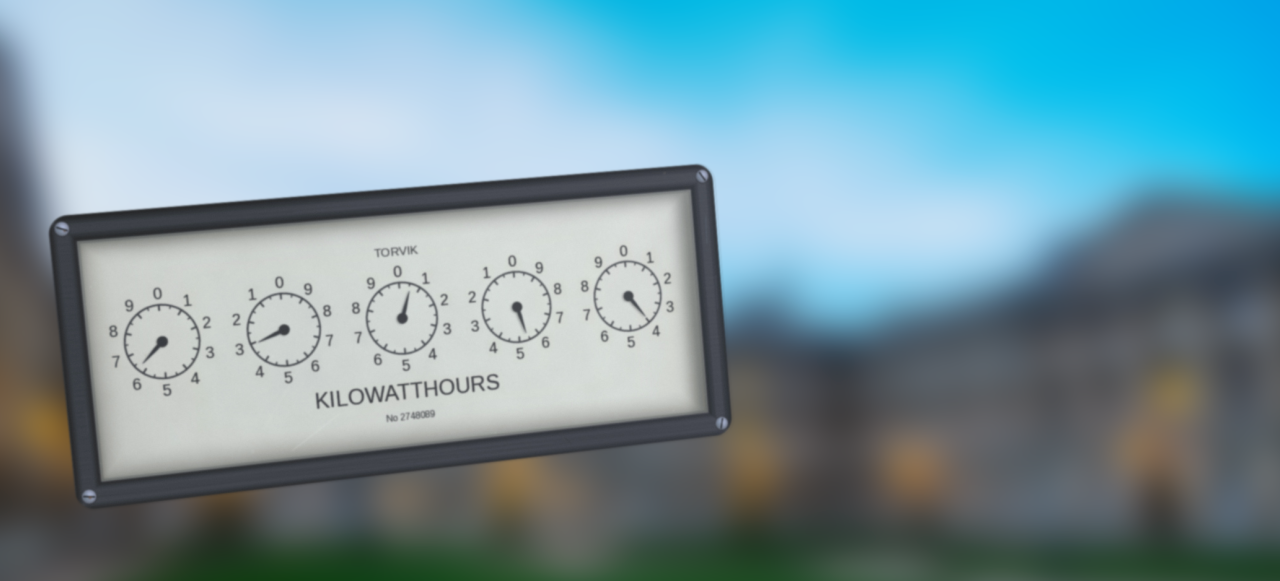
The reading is 63054 kWh
